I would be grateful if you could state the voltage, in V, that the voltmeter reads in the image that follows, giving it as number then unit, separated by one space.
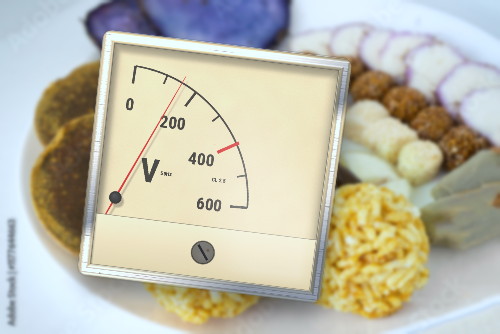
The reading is 150 V
